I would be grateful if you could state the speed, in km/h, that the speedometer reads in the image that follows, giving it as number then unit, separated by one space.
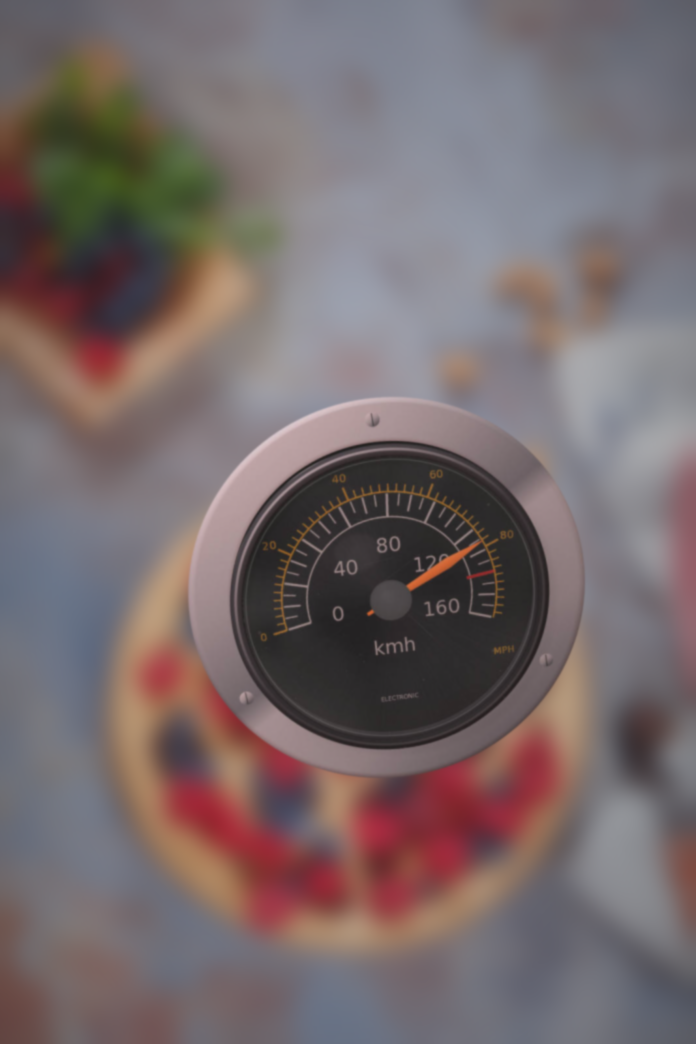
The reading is 125 km/h
